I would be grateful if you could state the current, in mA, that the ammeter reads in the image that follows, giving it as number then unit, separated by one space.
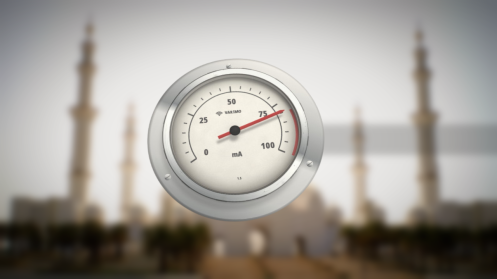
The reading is 80 mA
